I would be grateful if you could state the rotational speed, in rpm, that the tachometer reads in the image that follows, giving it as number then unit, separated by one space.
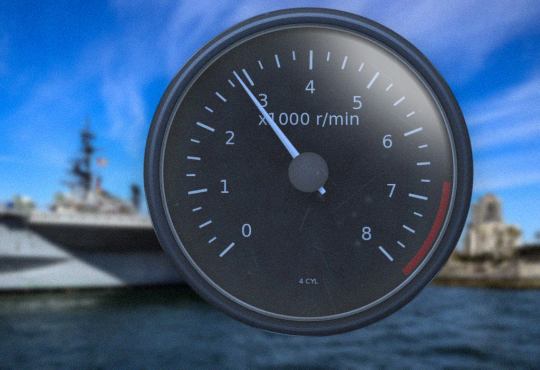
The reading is 2875 rpm
